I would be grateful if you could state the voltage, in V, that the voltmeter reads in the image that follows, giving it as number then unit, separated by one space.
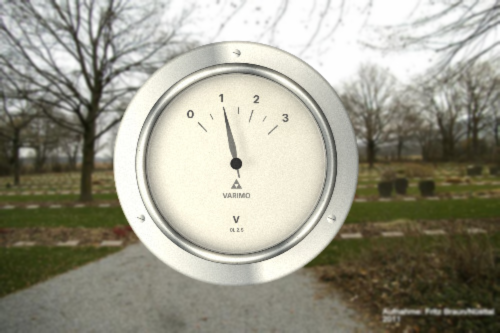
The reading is 1 V
